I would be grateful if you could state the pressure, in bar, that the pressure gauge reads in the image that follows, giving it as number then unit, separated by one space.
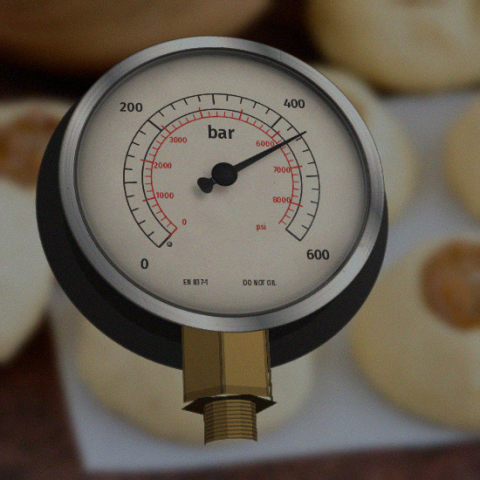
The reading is 440 bar
